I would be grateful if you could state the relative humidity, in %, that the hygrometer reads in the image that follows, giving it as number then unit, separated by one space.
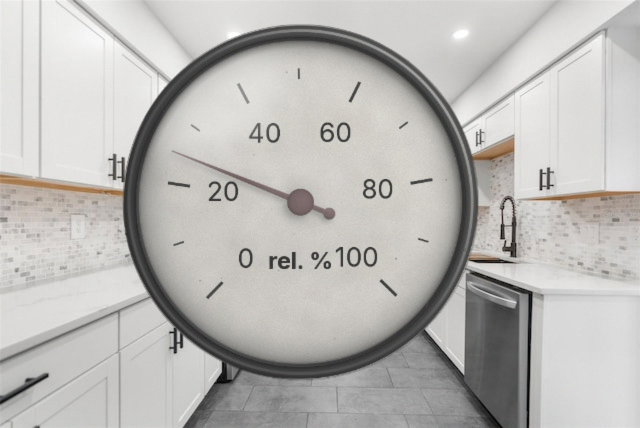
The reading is 25 %
